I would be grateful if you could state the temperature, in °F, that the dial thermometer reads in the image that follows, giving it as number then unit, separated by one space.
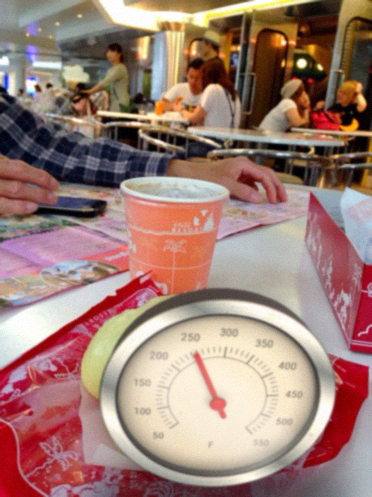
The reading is 250 °F
